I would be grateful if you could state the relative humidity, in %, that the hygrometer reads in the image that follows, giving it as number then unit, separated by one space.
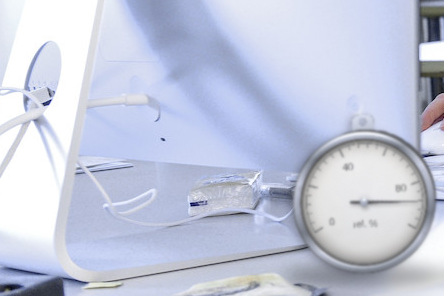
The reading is 88 %
